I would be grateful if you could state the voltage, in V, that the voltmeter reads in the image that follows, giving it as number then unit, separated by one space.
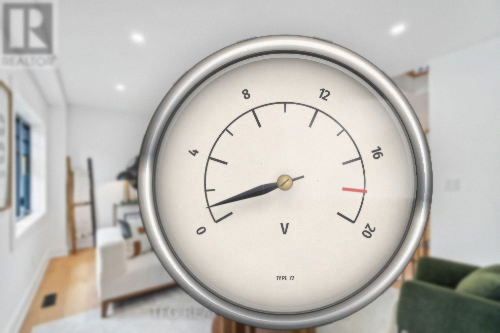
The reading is 1 V
